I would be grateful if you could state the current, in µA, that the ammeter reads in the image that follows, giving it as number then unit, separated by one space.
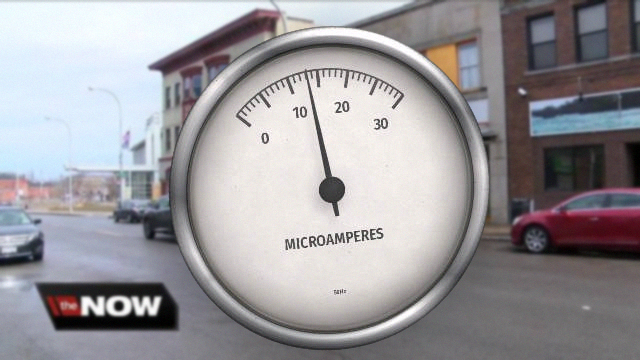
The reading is 13 µA
